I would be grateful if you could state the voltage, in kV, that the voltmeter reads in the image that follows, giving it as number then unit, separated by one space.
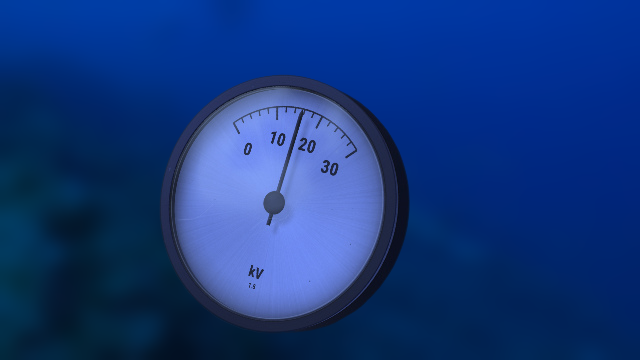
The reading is 16 kV
